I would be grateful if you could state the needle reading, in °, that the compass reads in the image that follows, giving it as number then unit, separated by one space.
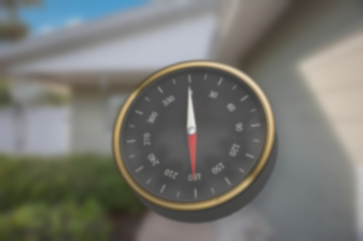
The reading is 180 °
